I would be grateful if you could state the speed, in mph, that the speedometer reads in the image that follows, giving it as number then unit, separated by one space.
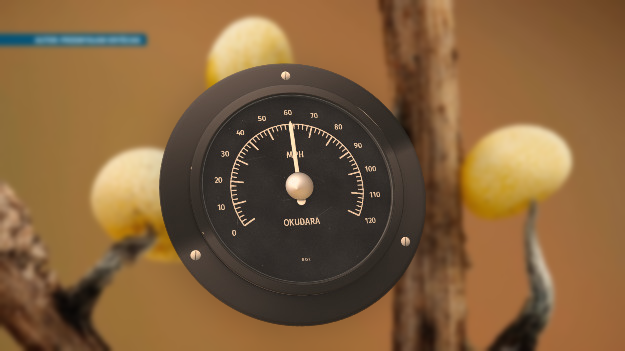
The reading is 60 mph
